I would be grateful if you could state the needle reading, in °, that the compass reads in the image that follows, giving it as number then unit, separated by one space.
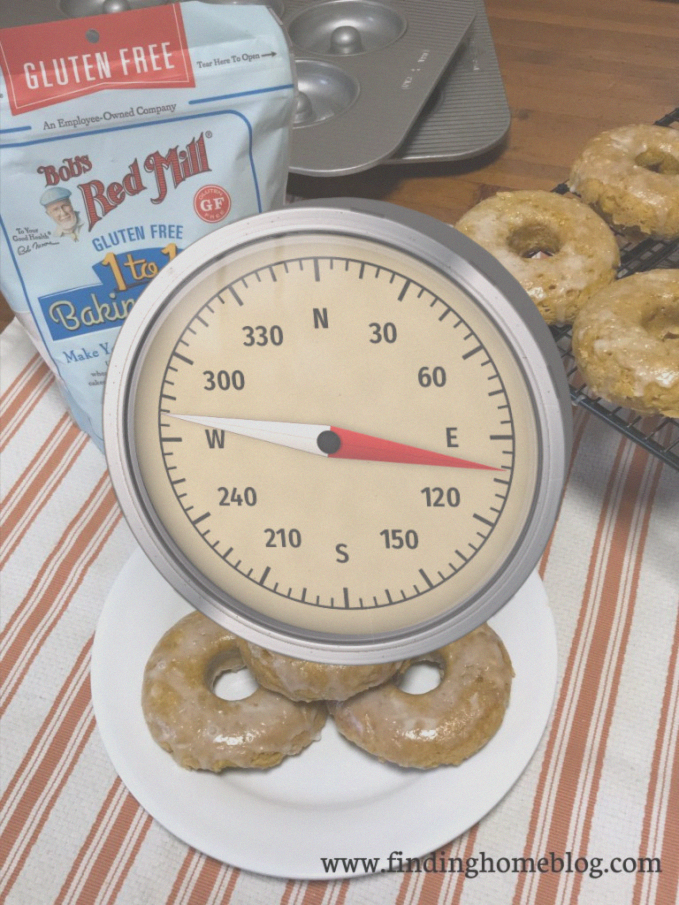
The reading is 100 °
